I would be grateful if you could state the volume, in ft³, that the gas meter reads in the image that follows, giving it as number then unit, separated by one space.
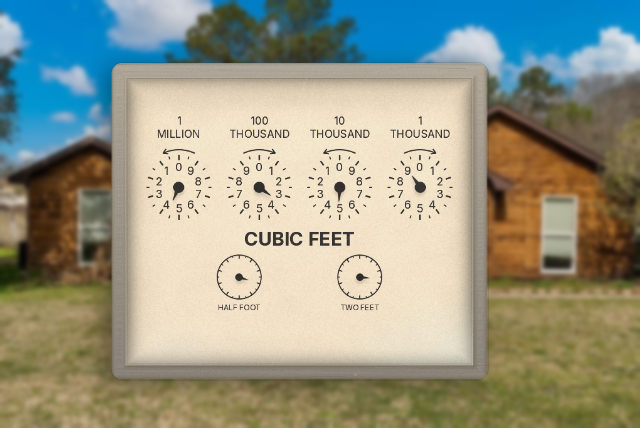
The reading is 434900 ft³
